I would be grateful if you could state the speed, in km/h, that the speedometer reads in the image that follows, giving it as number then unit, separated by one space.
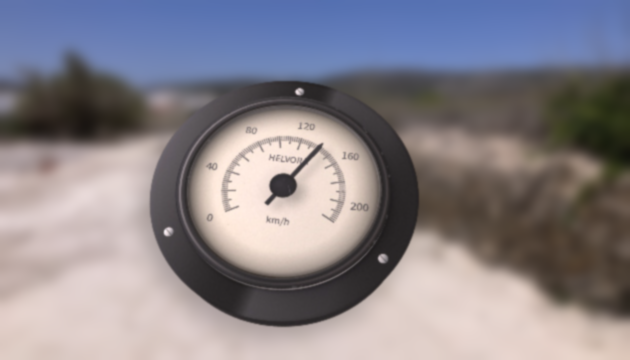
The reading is 140 km/h
